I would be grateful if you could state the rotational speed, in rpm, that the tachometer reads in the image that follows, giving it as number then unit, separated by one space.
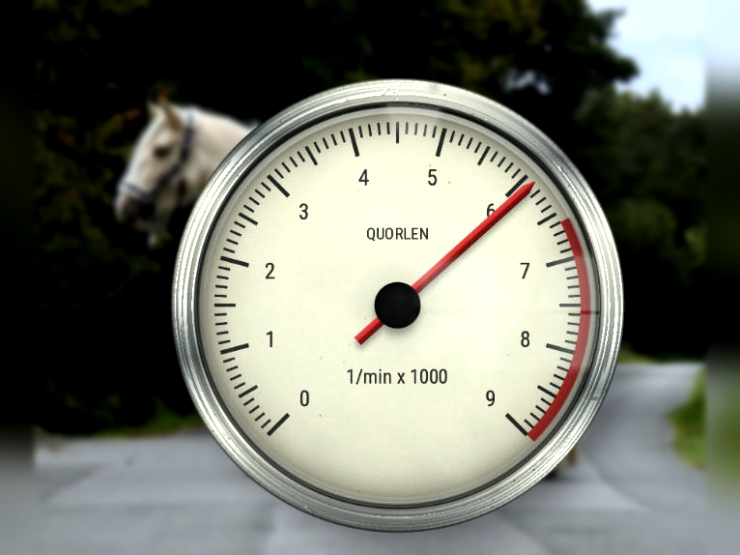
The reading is 6100 rpm
